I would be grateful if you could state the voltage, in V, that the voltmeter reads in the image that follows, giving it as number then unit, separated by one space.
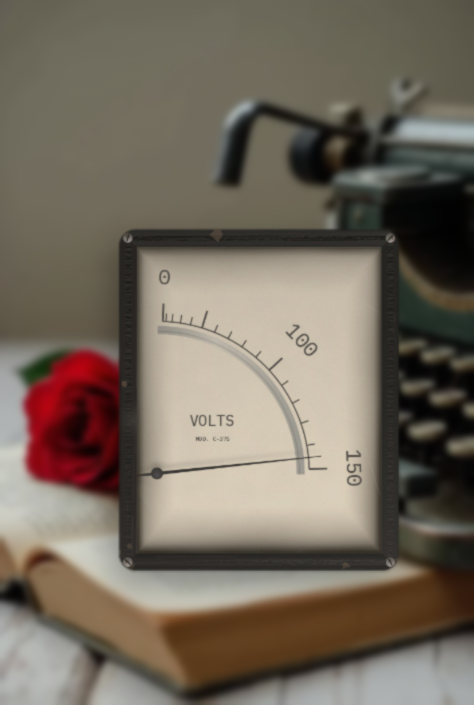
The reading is 145 V
